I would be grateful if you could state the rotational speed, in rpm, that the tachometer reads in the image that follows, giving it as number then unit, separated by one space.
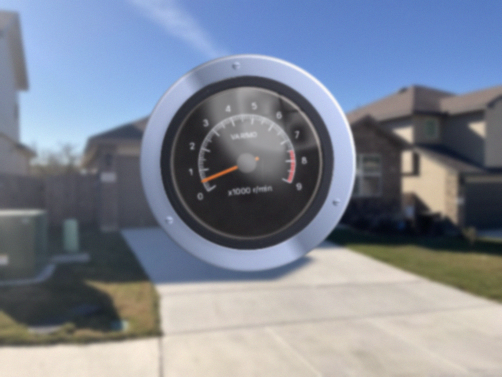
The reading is 500 rpm
